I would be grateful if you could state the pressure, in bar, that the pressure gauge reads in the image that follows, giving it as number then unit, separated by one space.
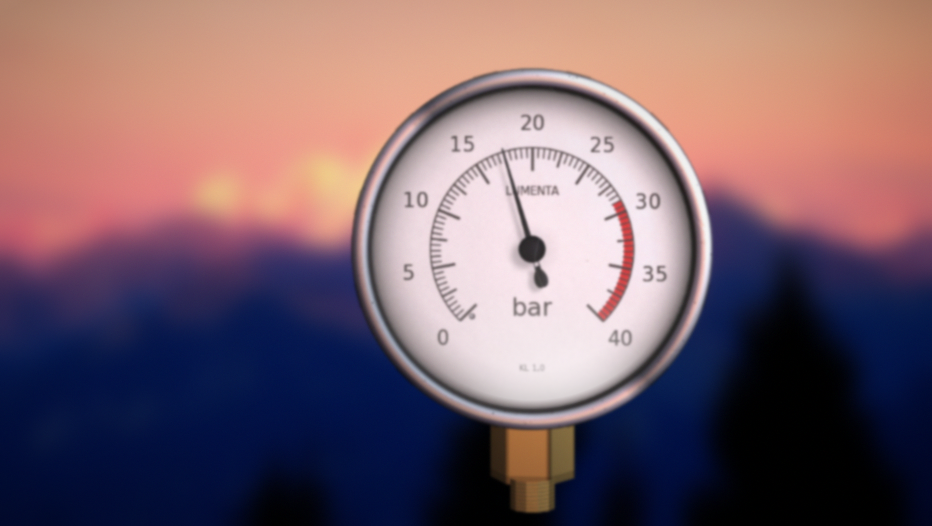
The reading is 17.5 bar
